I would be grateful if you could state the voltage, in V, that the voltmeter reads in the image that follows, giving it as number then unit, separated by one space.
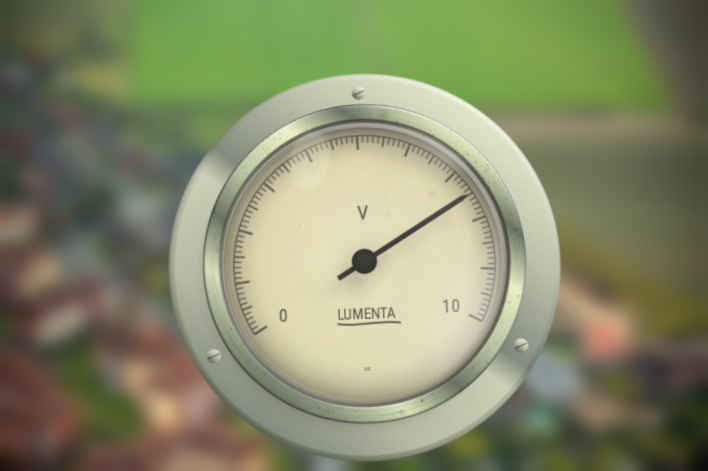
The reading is 7.5 V
